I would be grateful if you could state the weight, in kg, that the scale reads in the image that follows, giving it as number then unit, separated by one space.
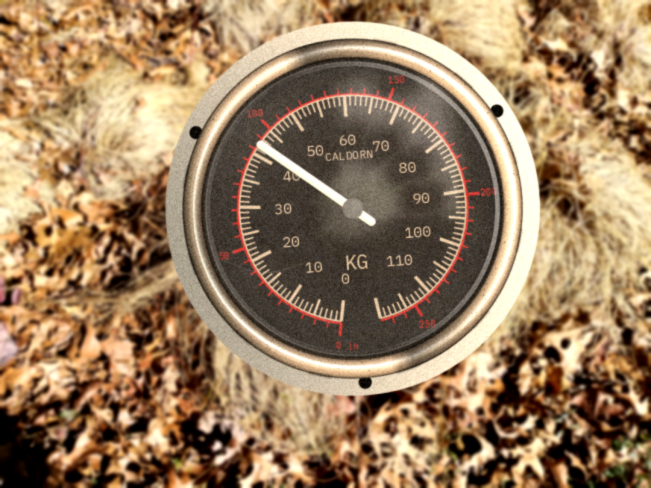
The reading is 42 kg
